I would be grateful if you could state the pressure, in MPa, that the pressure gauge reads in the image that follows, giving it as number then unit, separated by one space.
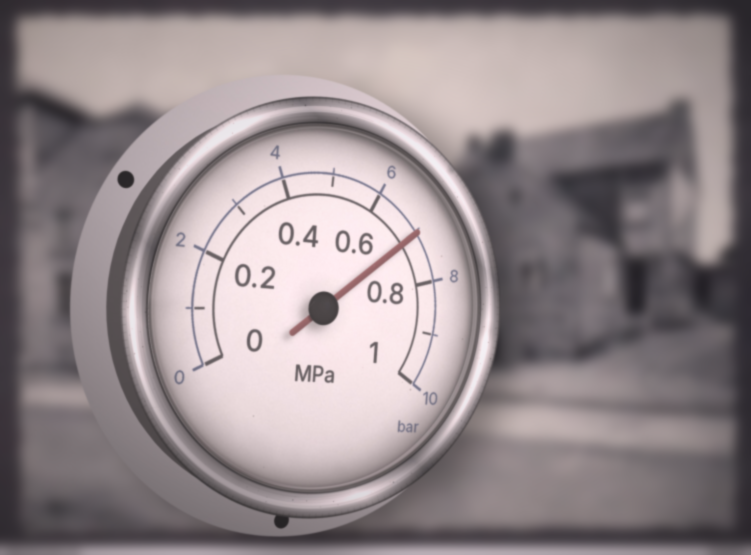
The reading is 0.7 MPa
